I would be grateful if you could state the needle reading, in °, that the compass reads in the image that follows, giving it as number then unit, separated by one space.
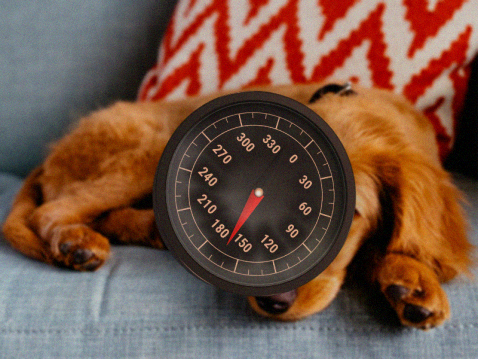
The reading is 165 °
